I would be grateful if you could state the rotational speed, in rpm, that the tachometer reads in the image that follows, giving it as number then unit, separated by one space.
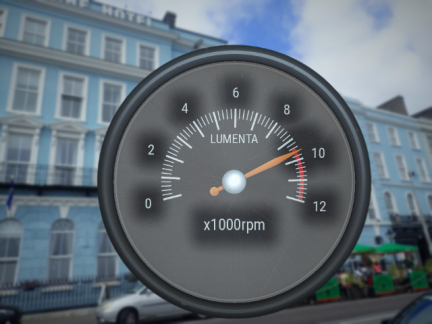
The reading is 9600 rpm
